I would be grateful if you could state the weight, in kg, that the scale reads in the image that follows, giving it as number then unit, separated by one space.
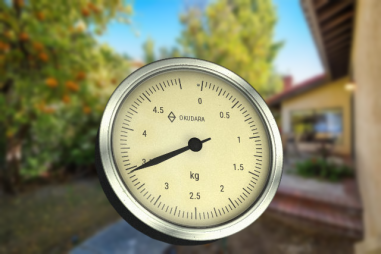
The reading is 3.45 kg
